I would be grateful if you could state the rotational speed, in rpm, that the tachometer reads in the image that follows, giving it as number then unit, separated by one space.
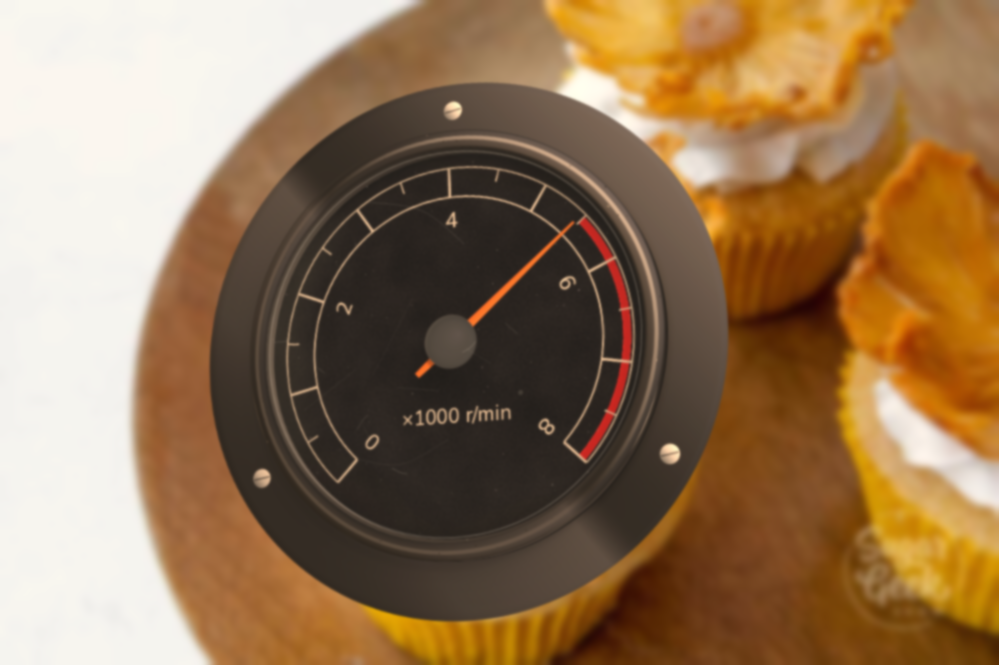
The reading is 5500 rpm
